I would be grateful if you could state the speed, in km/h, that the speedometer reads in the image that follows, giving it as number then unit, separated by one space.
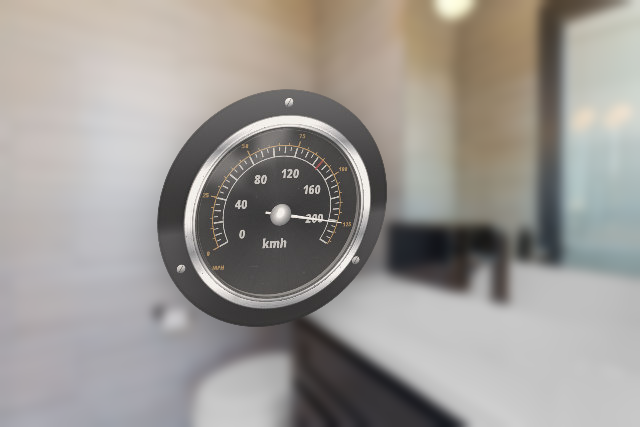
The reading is 200 km/h
